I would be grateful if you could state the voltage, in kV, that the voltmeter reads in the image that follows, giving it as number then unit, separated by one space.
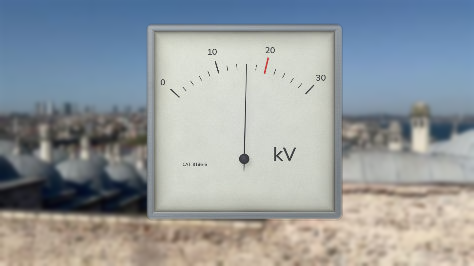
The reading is 16 kV
